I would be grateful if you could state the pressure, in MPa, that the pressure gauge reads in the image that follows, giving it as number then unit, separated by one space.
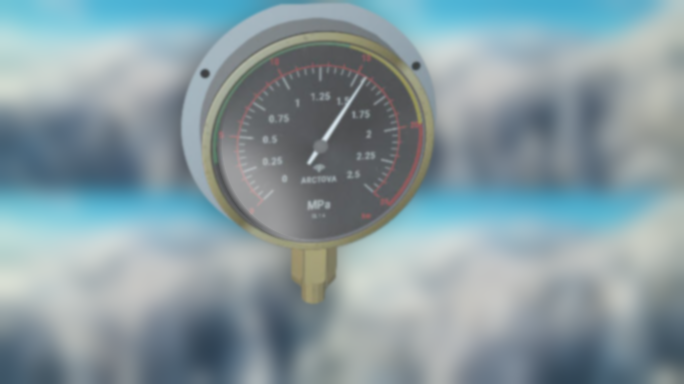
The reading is 1.55 MPa
